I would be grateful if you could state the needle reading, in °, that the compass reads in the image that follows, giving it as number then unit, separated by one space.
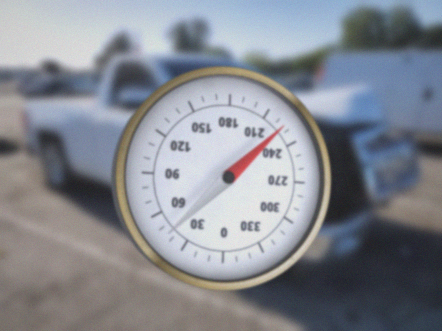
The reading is 225 °
